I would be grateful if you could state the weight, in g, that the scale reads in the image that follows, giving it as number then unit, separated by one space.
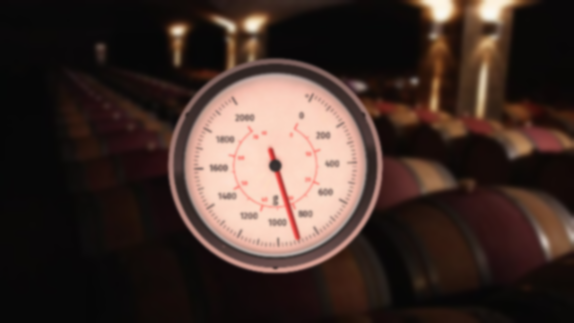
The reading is 900 g
